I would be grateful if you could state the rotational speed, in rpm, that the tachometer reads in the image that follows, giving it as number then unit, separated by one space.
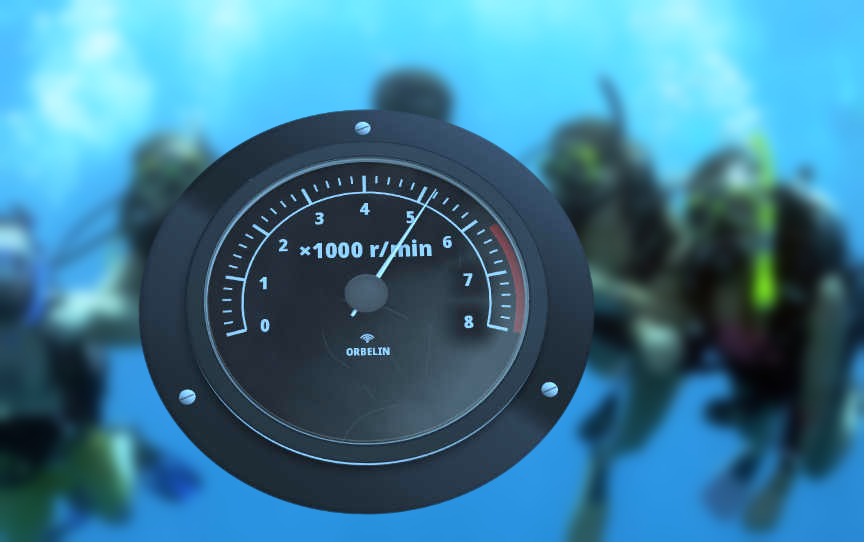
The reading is 5200 rpm
